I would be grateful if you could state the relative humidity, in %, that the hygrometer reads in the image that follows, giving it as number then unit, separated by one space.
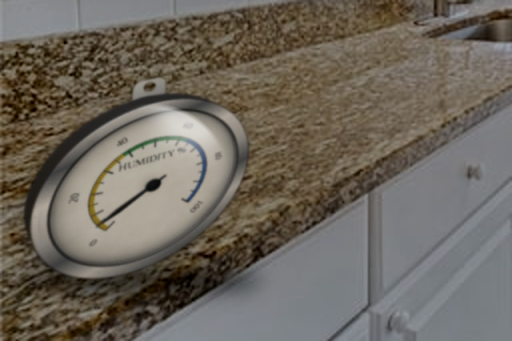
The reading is 5 %
